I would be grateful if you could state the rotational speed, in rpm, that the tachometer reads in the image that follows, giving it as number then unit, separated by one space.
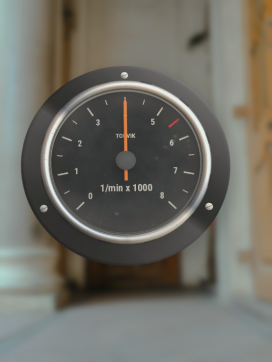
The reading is 4000 rpm
